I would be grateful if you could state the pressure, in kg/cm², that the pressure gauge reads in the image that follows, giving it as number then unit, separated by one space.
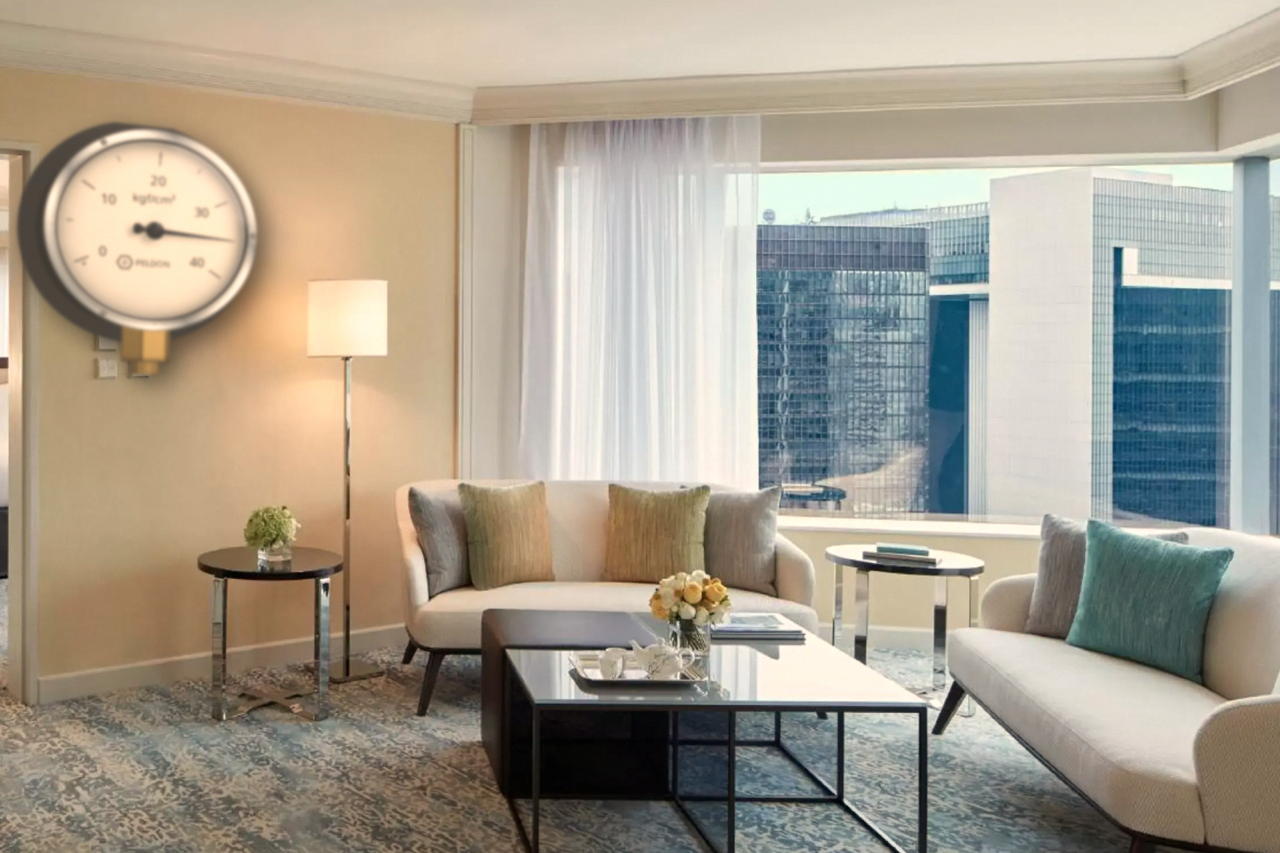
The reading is 35 kg/cm²
